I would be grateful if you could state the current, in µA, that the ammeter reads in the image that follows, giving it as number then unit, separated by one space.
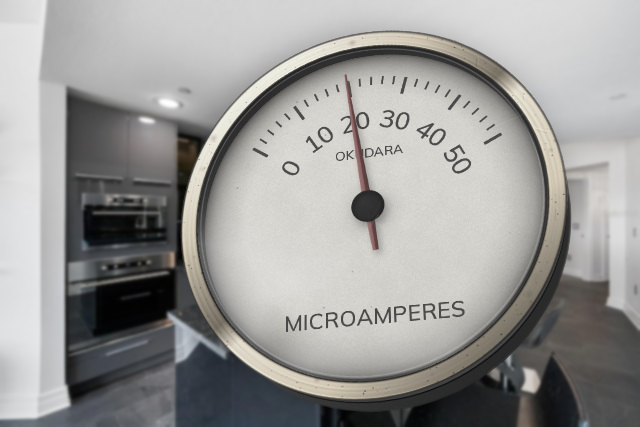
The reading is 20 µA
